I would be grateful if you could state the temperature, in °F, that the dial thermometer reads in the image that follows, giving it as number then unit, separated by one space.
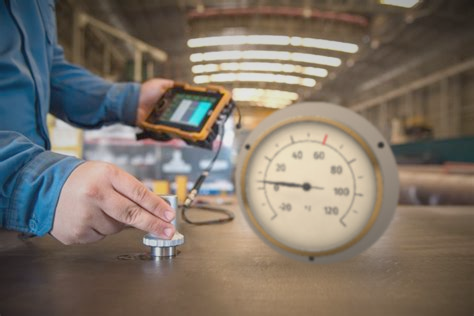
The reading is 5 °F
